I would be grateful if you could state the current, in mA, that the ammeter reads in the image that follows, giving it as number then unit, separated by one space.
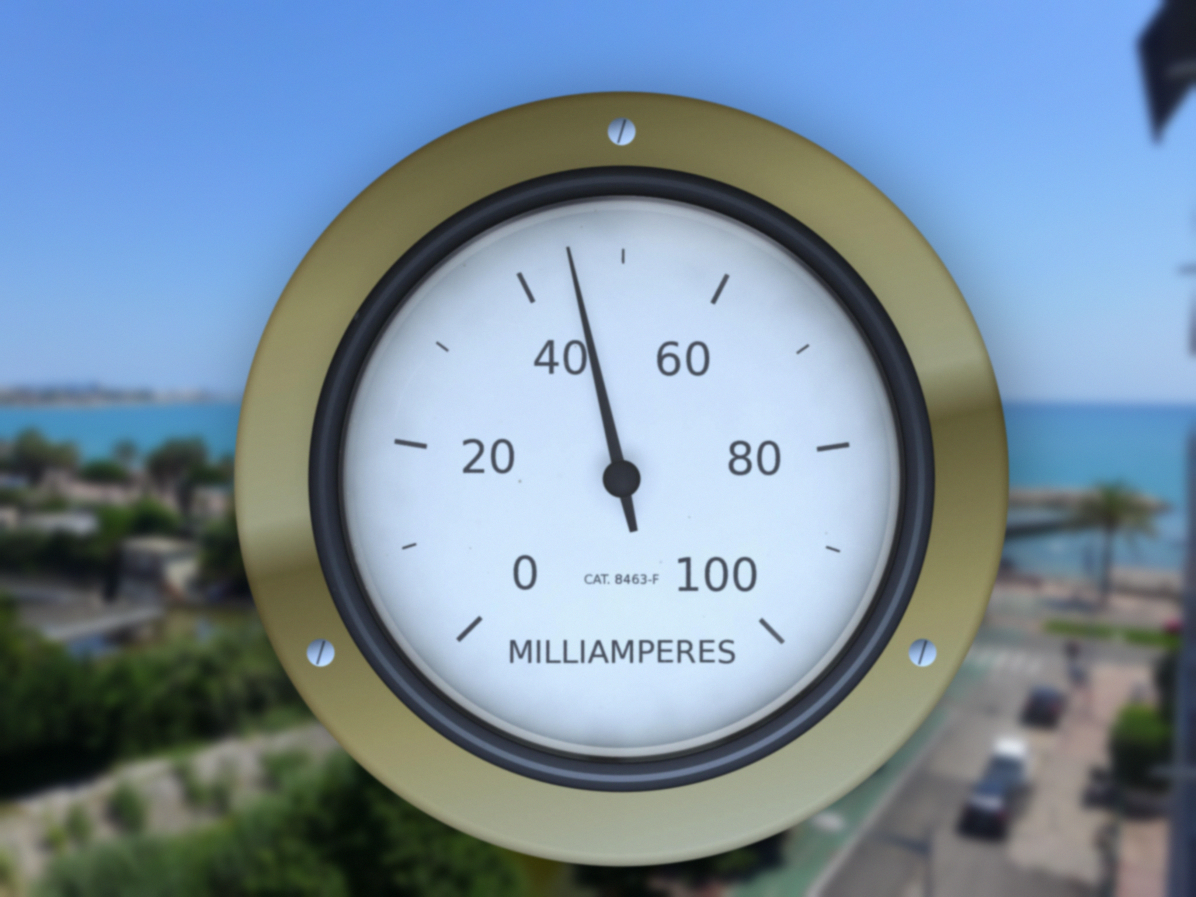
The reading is 45 mA
